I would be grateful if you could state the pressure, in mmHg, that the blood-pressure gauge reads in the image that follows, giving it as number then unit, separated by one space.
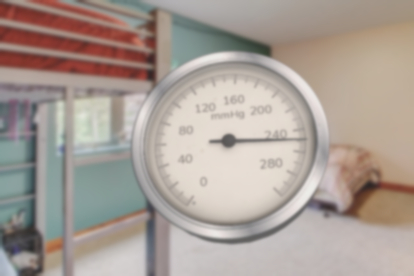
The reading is 250 mmHg
